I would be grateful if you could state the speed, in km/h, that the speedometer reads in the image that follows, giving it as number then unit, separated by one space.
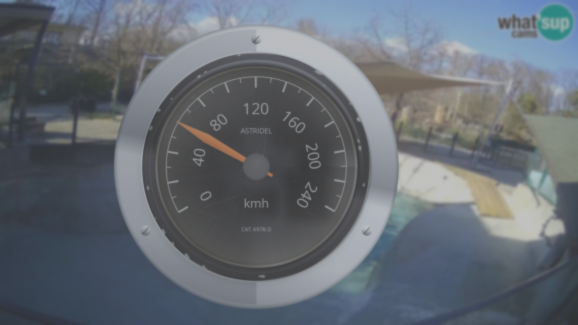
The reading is 60 km/h
